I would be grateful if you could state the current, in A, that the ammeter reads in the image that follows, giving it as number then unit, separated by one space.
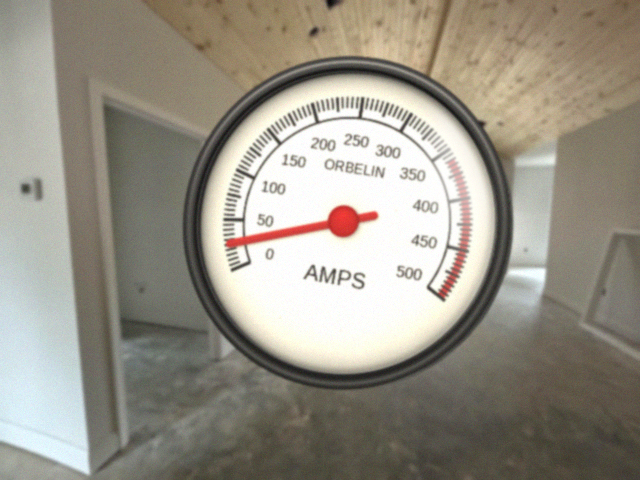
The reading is 25 A
